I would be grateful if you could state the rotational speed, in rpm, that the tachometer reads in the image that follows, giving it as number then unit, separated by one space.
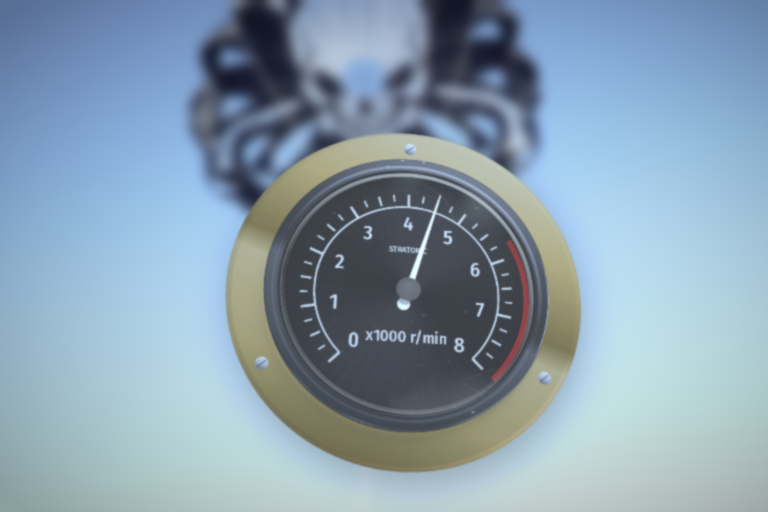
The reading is 4500 rpm
